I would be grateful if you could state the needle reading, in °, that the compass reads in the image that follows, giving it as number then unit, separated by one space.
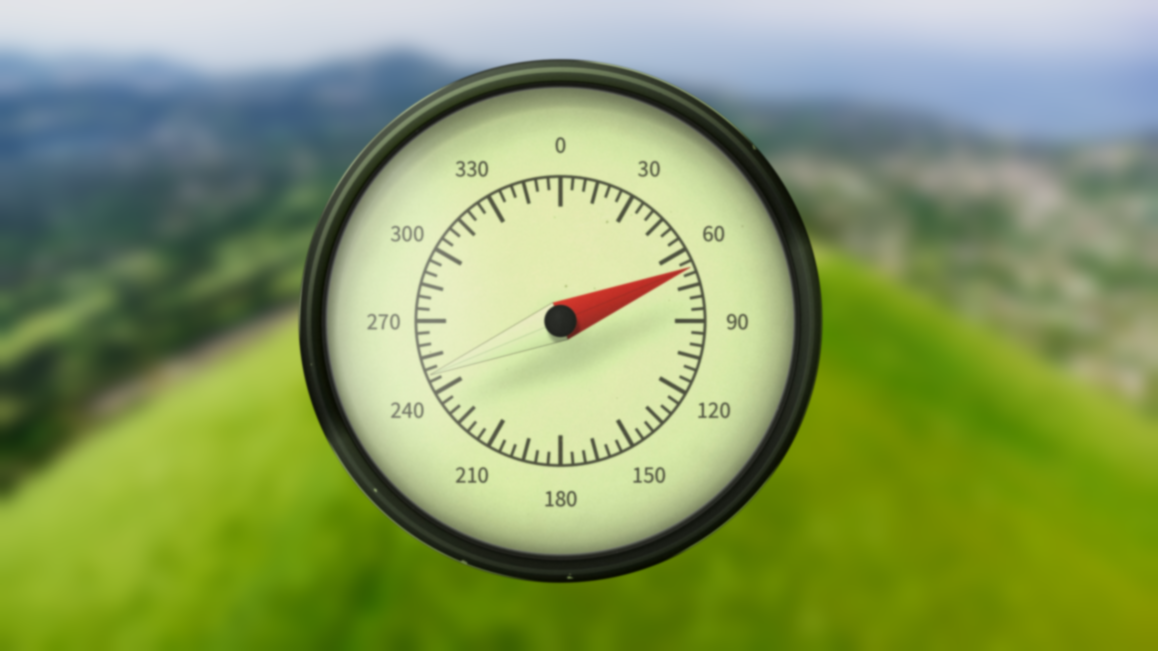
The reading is 67.5 °
